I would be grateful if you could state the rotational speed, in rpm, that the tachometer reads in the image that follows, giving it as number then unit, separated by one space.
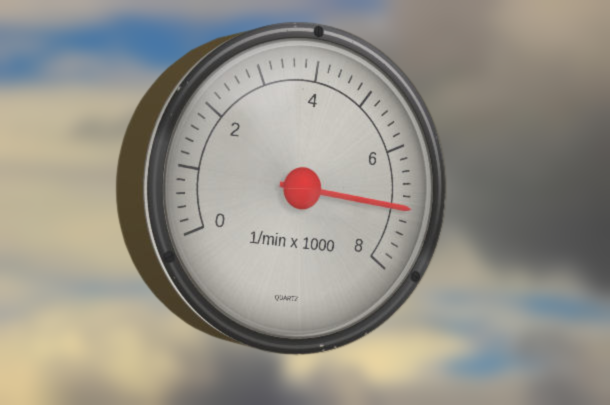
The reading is 7000 rpm
